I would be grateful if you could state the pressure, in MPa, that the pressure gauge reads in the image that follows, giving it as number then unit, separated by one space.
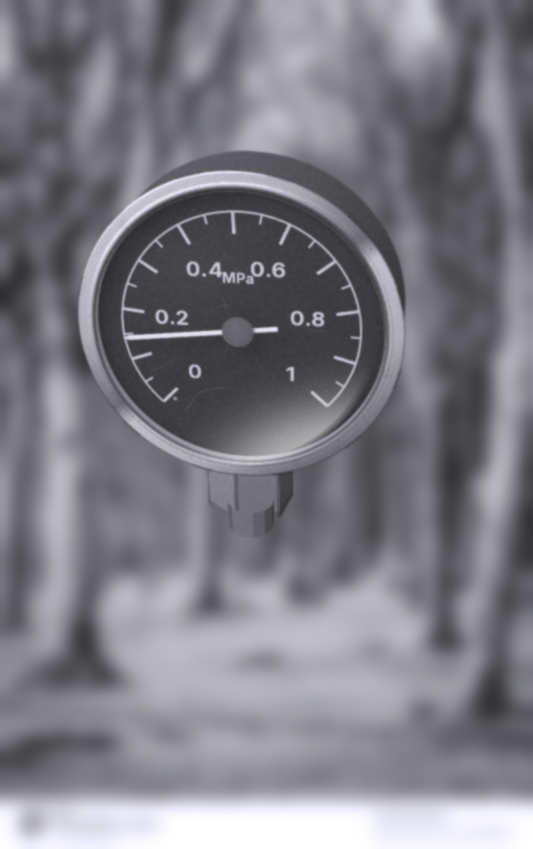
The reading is 0.15 MPa
